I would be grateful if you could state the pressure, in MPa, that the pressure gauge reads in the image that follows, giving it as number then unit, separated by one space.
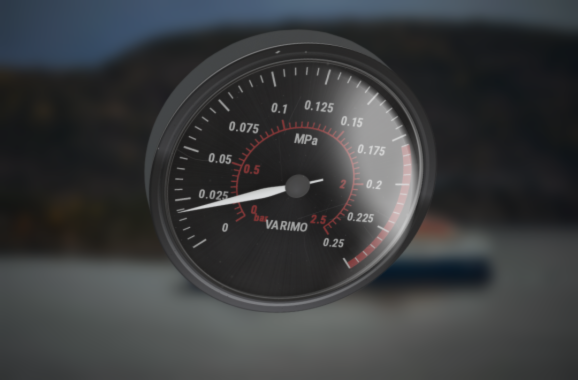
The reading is 0.02 MPa
